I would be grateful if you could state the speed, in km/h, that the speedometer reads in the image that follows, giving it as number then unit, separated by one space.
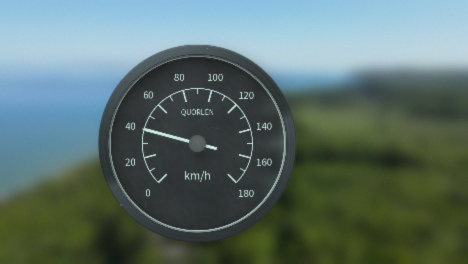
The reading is 40 km/h
